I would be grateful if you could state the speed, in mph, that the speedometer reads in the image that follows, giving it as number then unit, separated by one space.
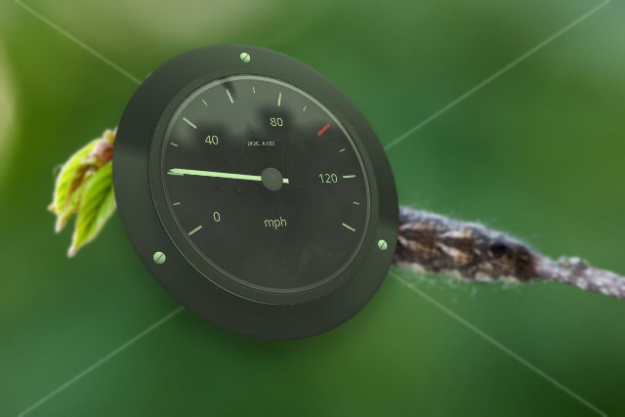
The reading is 20 mph
